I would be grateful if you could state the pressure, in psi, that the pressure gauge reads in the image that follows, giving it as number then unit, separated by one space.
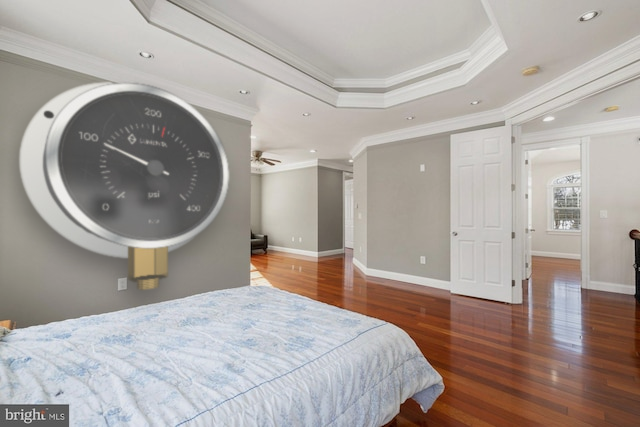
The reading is 100 psi
